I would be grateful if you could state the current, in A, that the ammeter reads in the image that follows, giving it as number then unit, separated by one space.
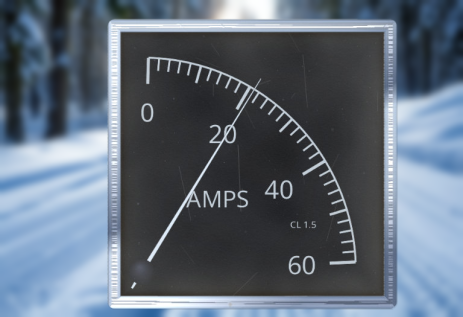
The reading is 21 A
